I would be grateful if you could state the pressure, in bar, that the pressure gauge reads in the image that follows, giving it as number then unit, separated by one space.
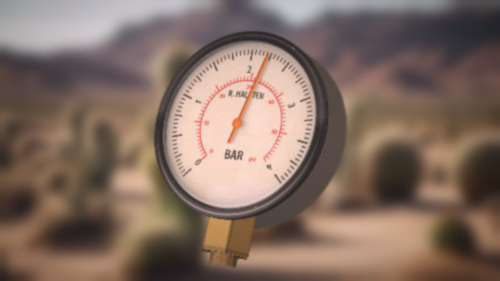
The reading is 2.25 bar
